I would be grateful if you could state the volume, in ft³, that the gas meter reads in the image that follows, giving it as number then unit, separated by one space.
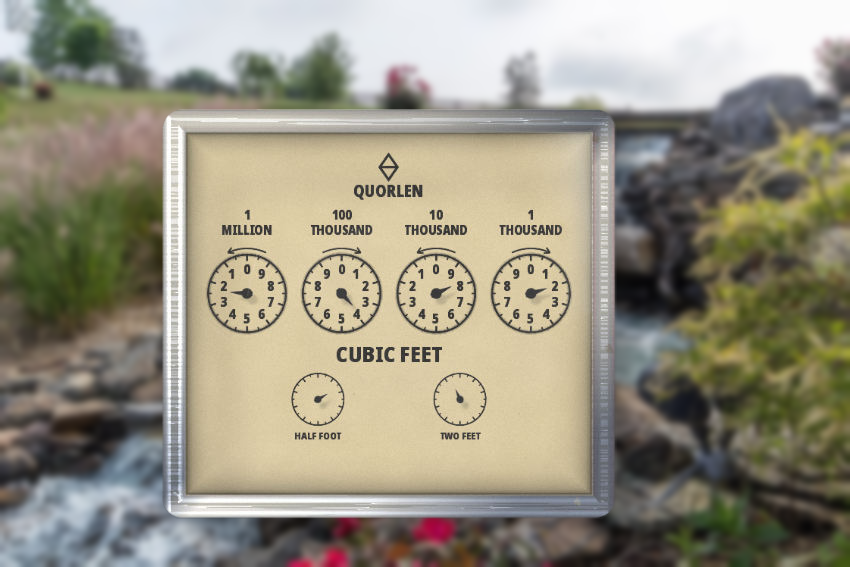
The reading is 238200 ft³
